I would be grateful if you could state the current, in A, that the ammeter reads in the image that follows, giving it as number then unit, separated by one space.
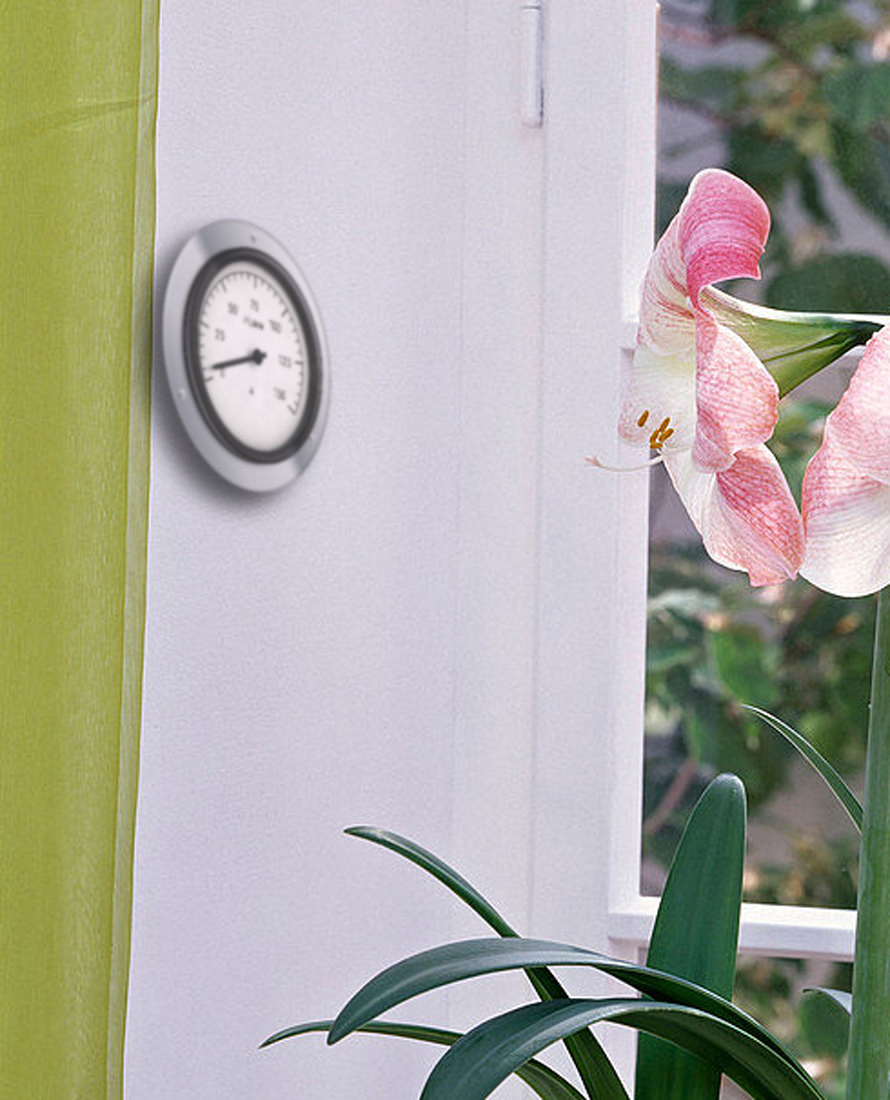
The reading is 5 A
